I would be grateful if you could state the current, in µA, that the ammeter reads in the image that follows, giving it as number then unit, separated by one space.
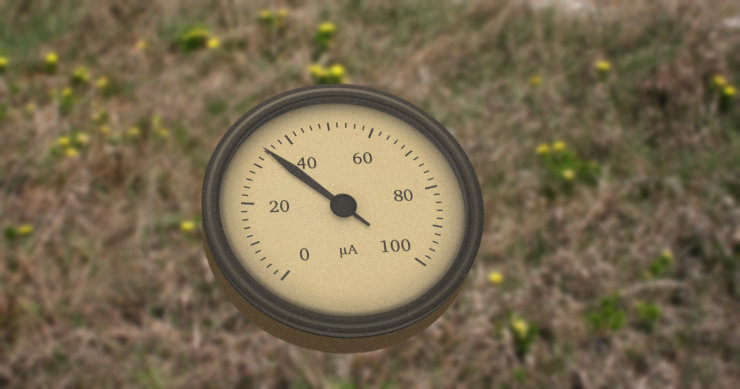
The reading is 34 µA
